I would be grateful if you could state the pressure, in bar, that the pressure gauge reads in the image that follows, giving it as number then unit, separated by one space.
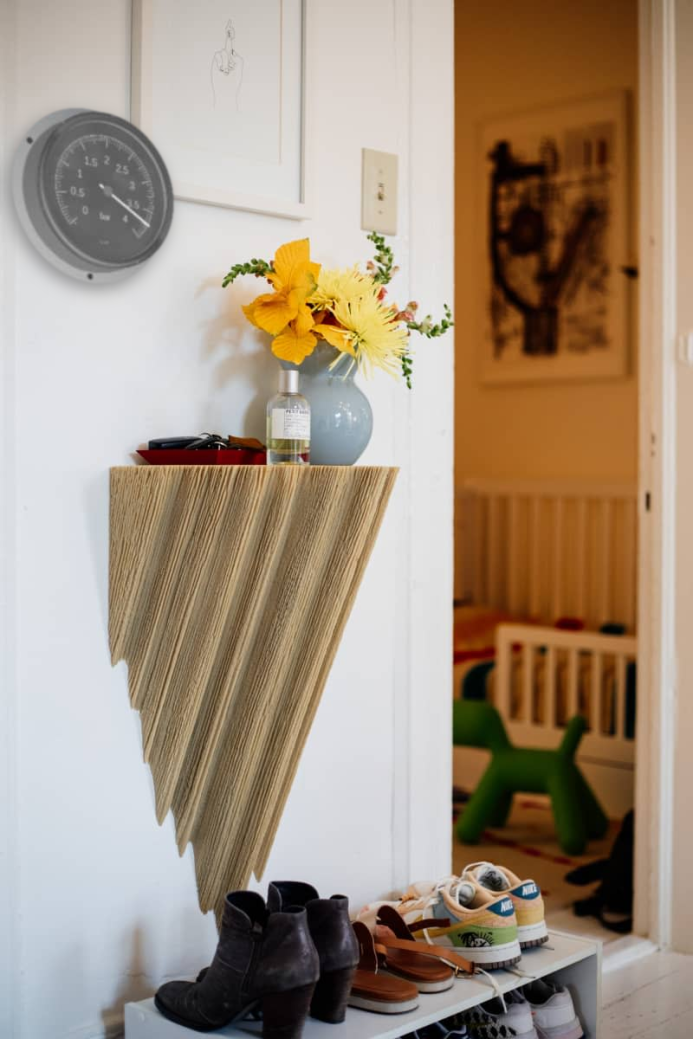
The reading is 3.75 bar
